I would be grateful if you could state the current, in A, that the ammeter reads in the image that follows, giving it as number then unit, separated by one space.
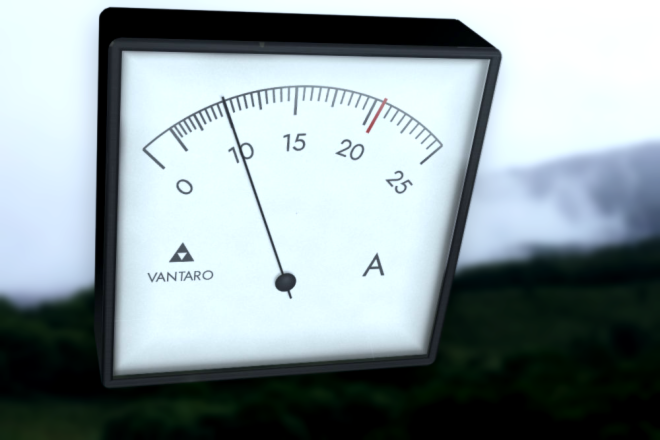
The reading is 10 A
